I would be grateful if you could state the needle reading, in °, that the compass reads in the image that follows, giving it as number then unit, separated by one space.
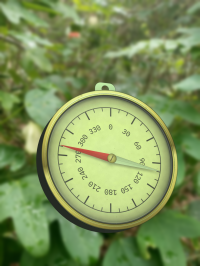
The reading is 280 °
